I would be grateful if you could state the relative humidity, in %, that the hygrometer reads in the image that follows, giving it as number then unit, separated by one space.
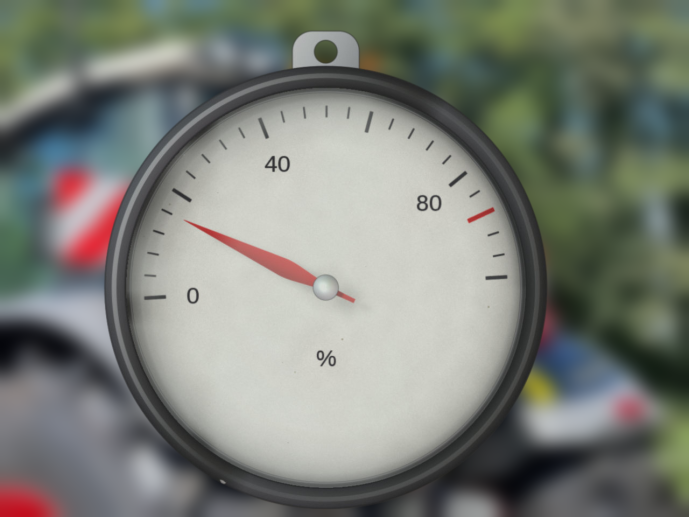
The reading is 16 %
